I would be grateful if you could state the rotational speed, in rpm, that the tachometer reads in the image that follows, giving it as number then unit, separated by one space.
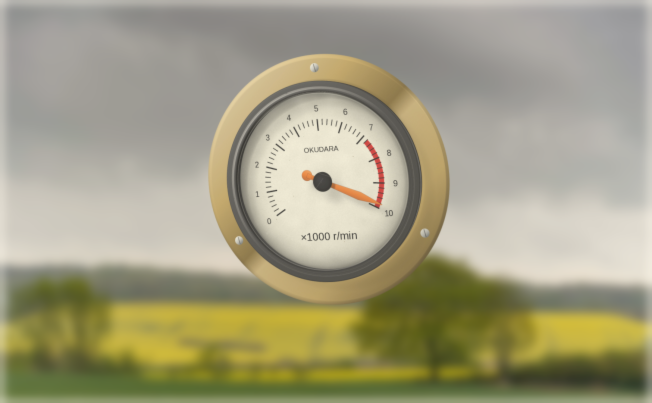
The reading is 9800 rpm
